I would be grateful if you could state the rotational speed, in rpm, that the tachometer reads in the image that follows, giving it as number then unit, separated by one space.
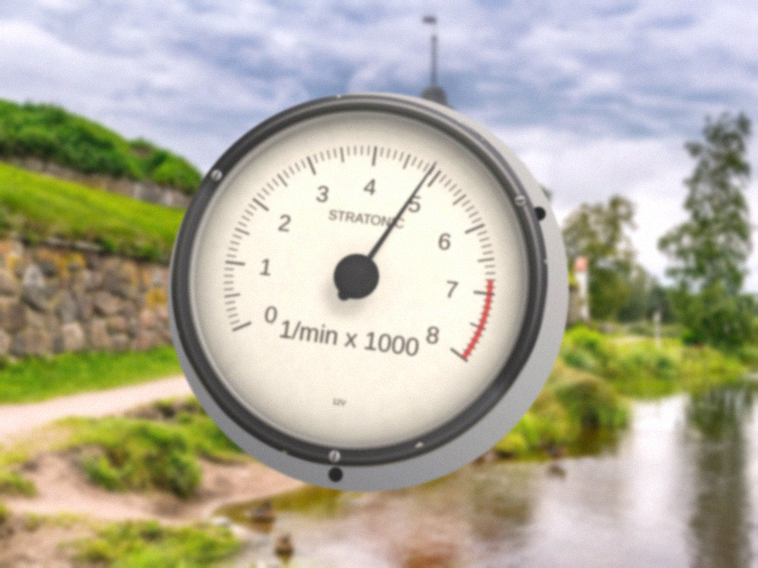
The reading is 4900 rpm
